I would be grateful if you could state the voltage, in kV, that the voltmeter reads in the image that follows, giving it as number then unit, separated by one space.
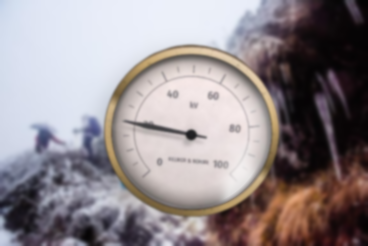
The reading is 20 kV
